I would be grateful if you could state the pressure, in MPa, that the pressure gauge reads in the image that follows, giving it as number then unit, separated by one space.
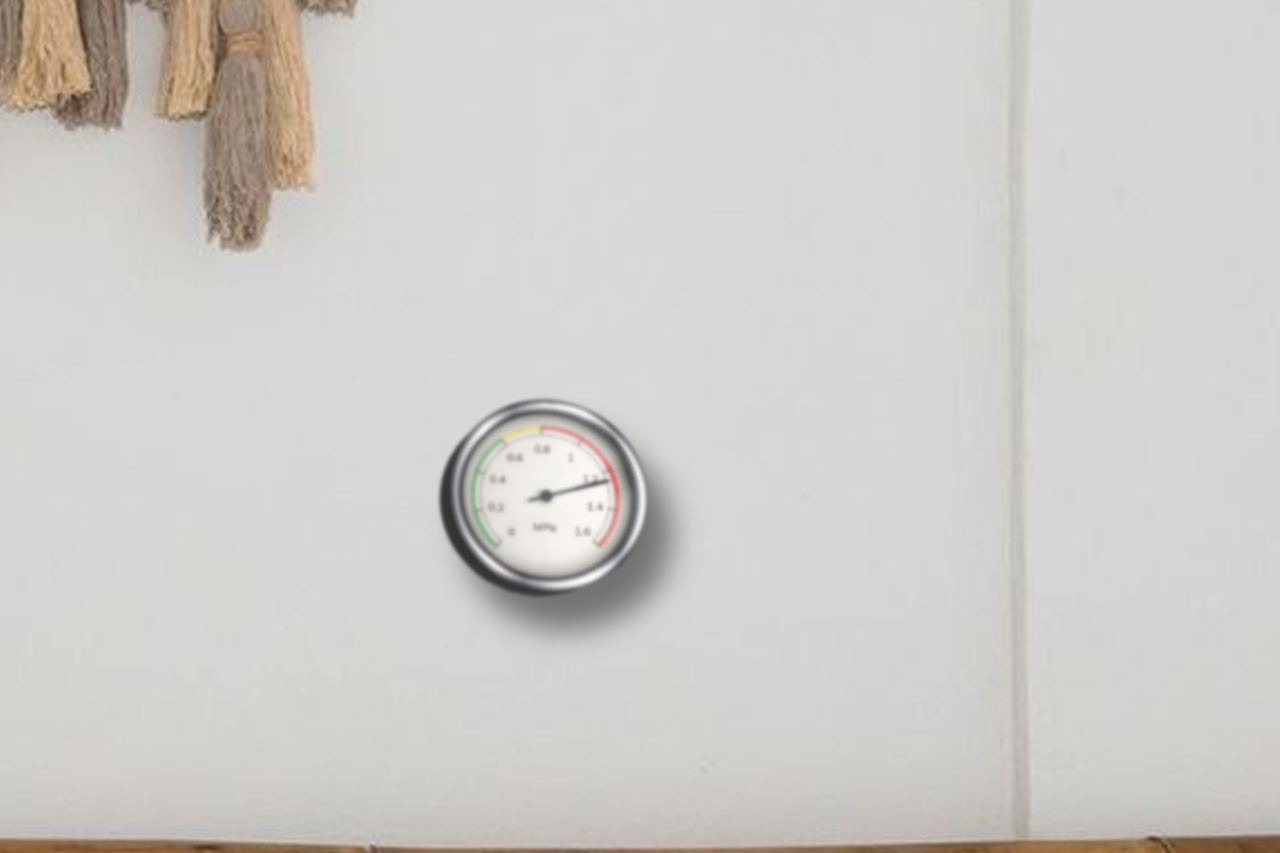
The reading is 1.25 MPa
